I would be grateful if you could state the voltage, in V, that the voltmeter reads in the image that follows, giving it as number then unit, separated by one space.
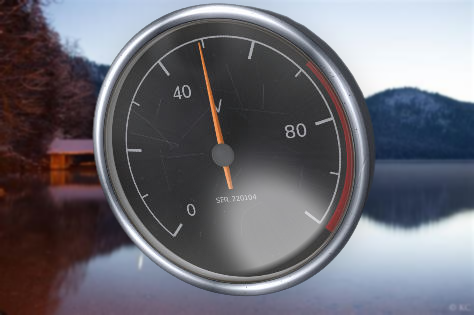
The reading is 50 V
